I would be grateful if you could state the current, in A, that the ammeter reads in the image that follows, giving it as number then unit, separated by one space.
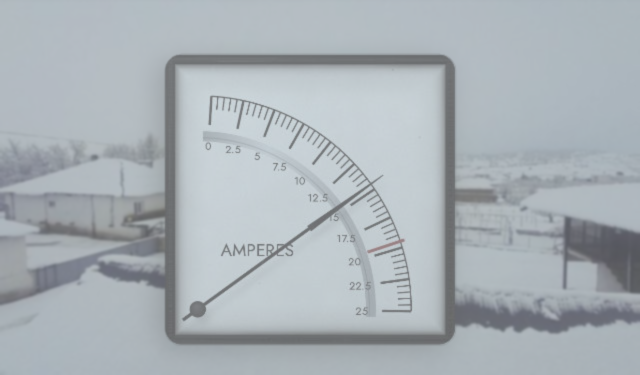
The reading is 14.5 A
